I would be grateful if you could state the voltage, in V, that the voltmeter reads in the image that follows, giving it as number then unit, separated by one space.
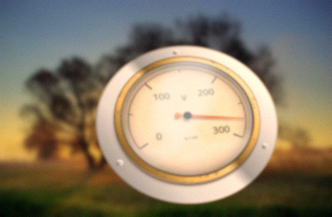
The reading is 275 V
